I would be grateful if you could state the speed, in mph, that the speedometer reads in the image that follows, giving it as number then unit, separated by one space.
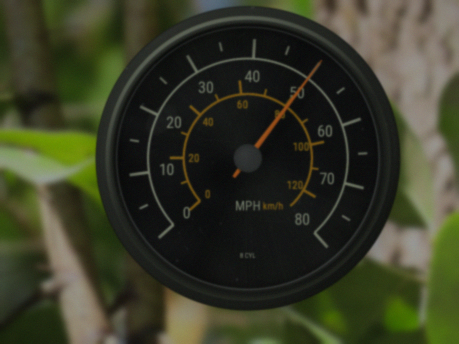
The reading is 50 mph
